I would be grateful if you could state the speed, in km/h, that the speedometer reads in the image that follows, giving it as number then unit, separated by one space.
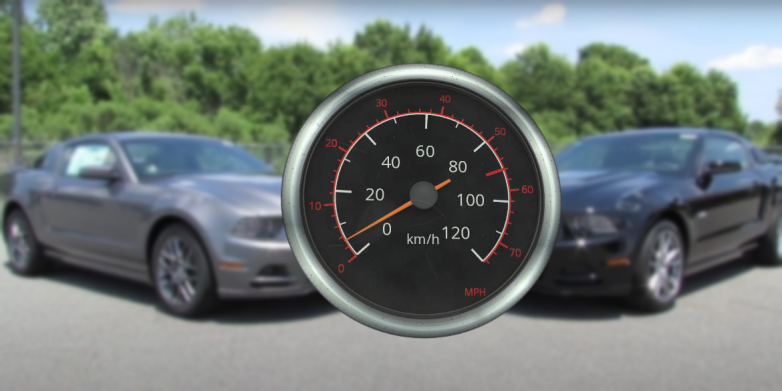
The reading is 5 km/h
